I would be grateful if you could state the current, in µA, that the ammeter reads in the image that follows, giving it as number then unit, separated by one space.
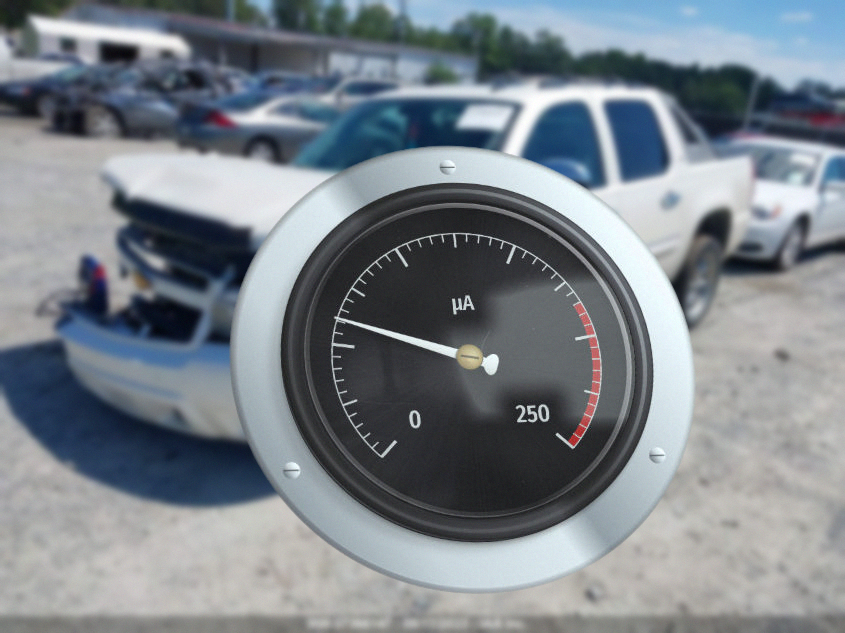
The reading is 60 µA
